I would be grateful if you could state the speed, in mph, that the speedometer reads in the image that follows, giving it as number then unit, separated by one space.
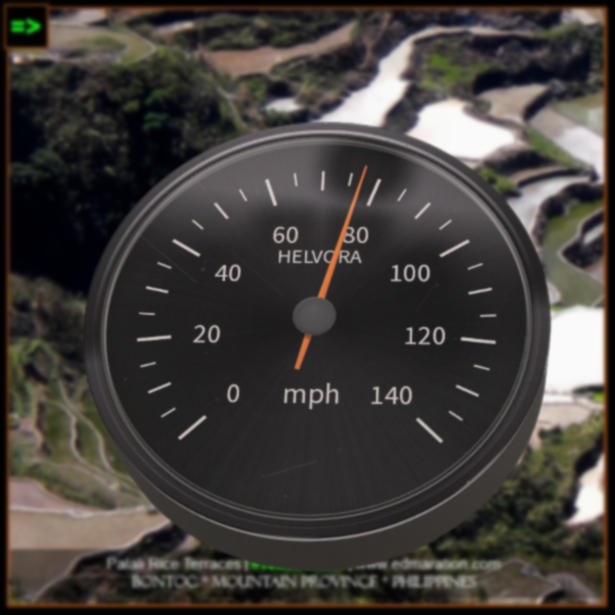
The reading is 77.5 mph
